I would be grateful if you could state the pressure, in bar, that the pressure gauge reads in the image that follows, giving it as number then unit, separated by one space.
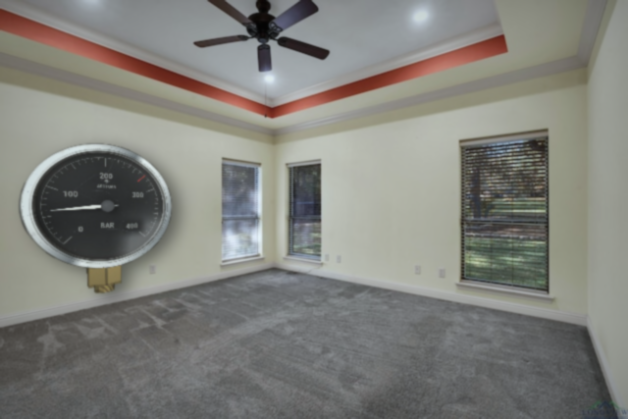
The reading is 60 bar
